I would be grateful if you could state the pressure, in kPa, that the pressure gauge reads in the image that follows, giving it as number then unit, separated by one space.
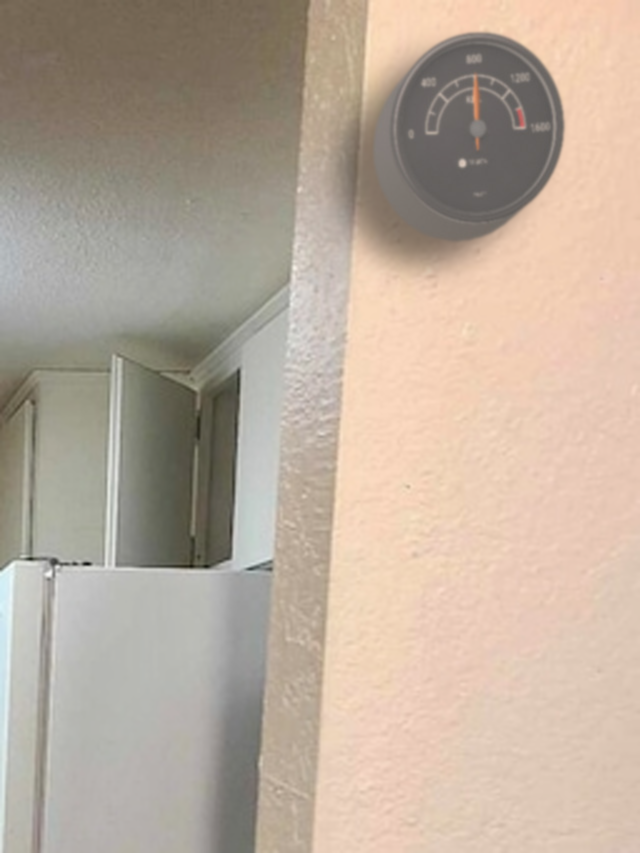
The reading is 800 kPa
